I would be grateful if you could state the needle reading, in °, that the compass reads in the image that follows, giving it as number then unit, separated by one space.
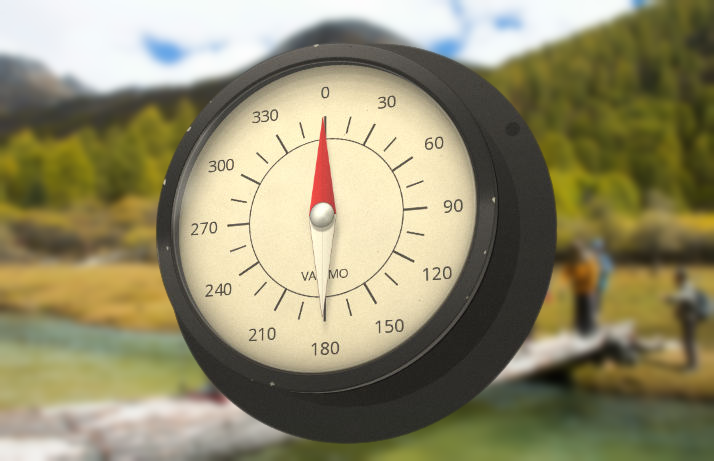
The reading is 0 °
